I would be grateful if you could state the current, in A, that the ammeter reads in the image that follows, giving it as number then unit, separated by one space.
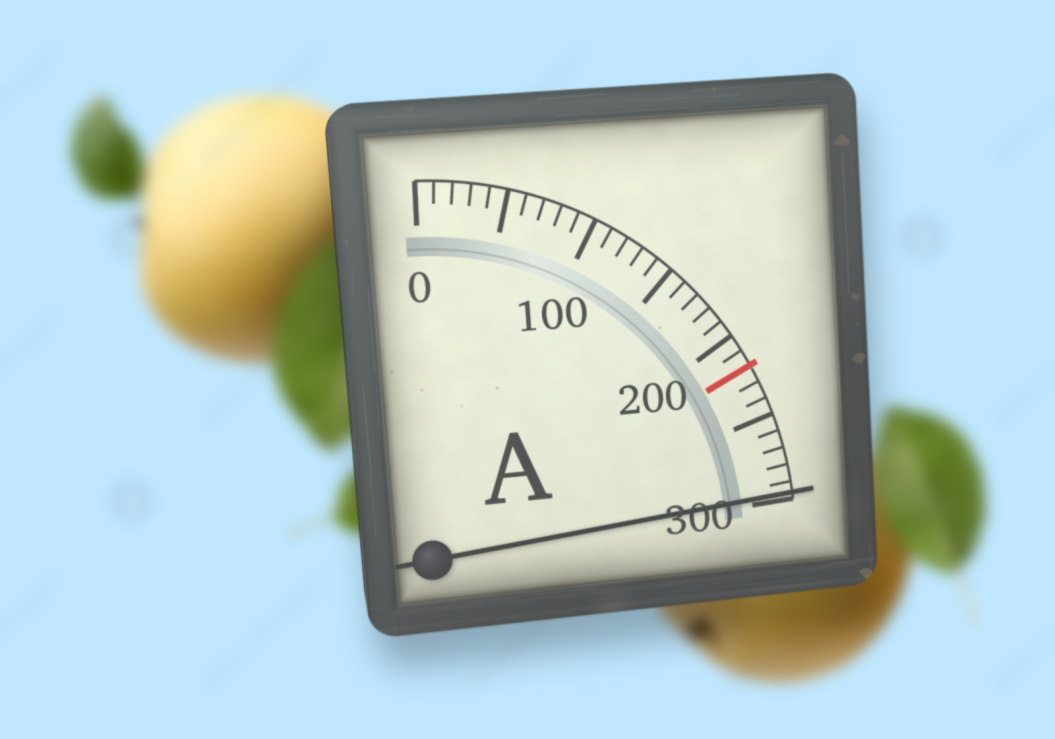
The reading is 295 A
